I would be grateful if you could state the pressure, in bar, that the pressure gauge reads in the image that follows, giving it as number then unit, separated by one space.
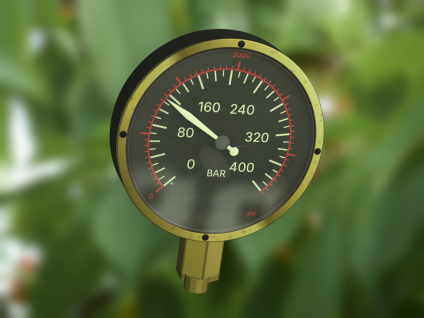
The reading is 115 bar
